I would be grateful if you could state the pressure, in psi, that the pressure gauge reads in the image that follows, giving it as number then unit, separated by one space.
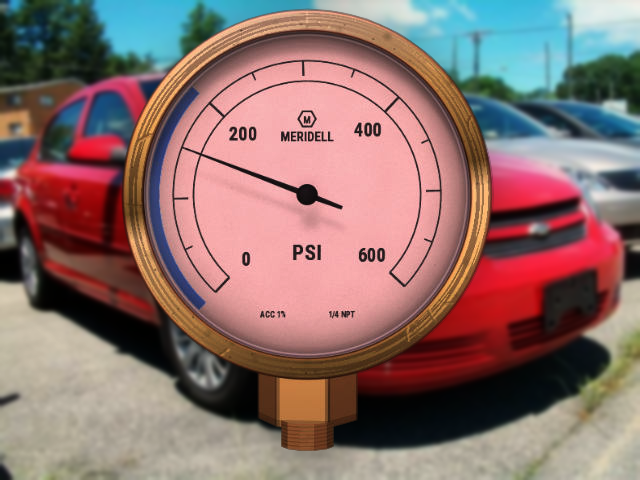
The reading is 150 psi
